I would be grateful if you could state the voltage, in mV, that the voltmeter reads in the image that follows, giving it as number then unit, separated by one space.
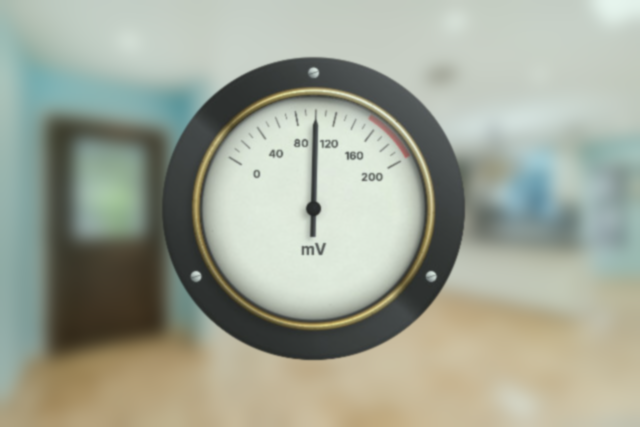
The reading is 100 mV
